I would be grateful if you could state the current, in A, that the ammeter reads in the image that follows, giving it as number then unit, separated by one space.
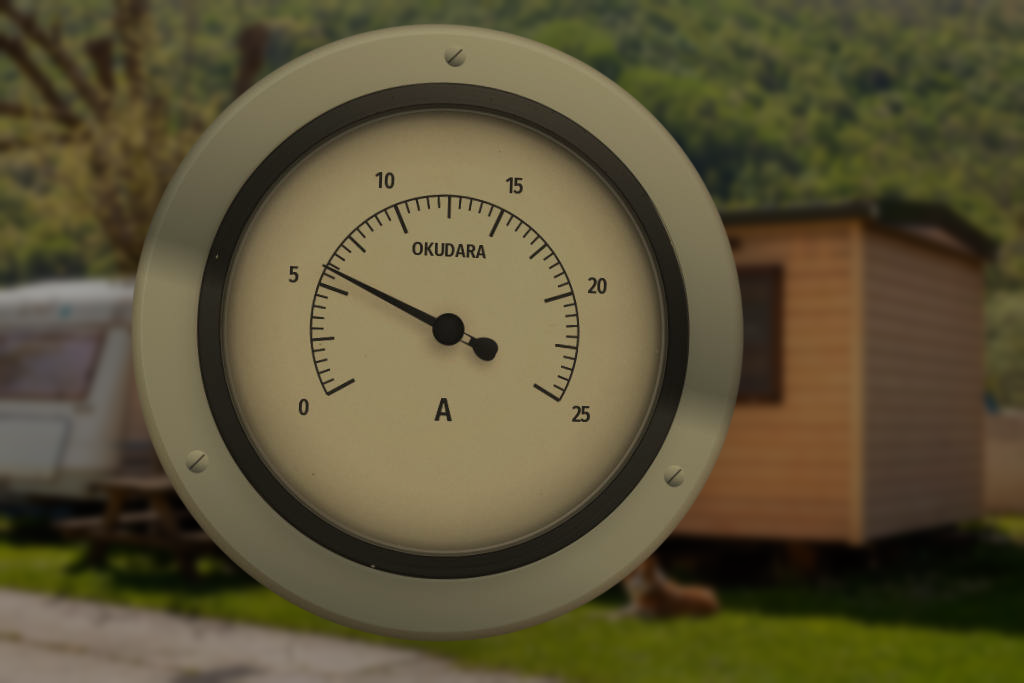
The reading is 5.75 A
